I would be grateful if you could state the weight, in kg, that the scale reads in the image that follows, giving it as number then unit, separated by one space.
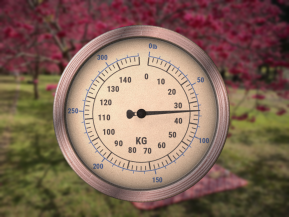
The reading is 34 kg
